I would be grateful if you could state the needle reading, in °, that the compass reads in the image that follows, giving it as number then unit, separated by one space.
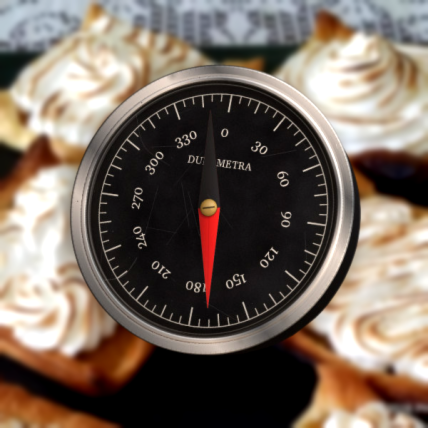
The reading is 170 °
